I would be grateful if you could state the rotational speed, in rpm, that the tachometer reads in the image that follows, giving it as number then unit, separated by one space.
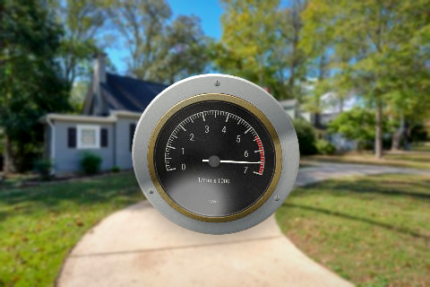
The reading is 6500 rpm
